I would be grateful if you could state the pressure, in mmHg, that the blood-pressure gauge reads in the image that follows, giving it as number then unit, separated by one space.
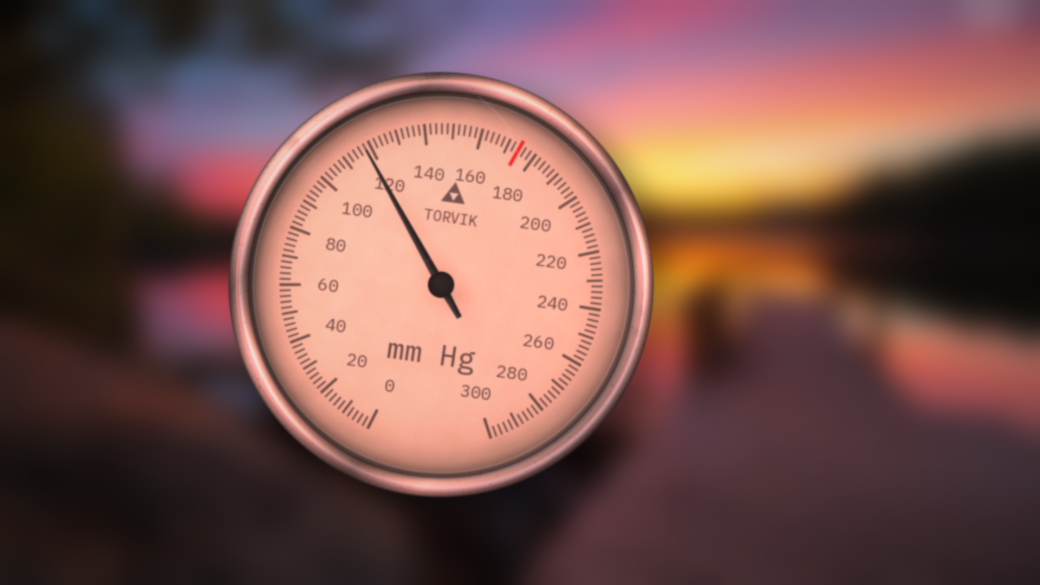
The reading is 118 mmHg
